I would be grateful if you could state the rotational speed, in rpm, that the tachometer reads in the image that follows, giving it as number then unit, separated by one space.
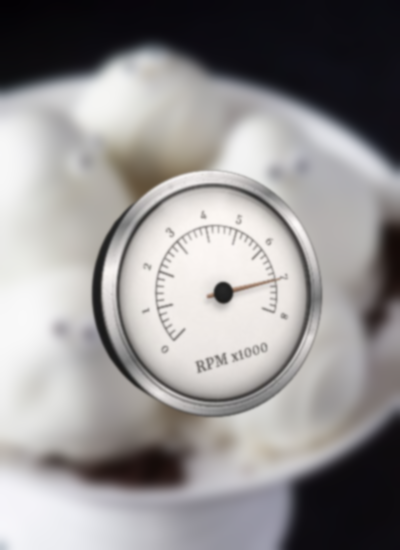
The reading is 7000 rpm
